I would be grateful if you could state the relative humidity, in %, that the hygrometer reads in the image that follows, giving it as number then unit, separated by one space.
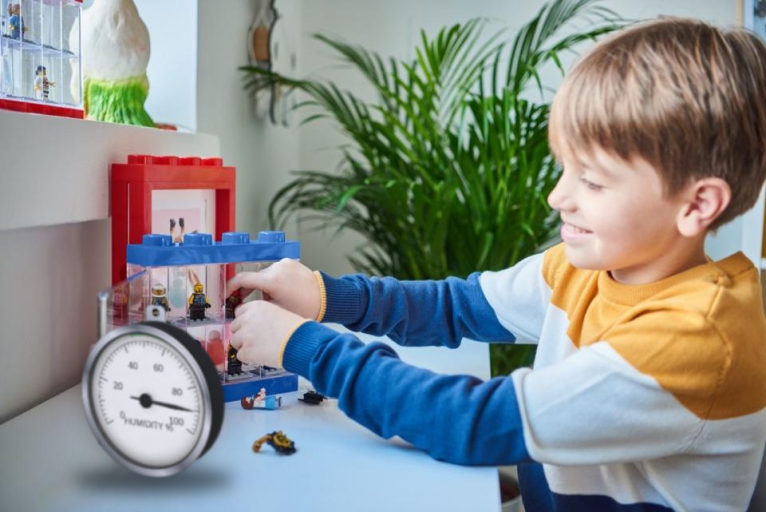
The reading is 90 %
